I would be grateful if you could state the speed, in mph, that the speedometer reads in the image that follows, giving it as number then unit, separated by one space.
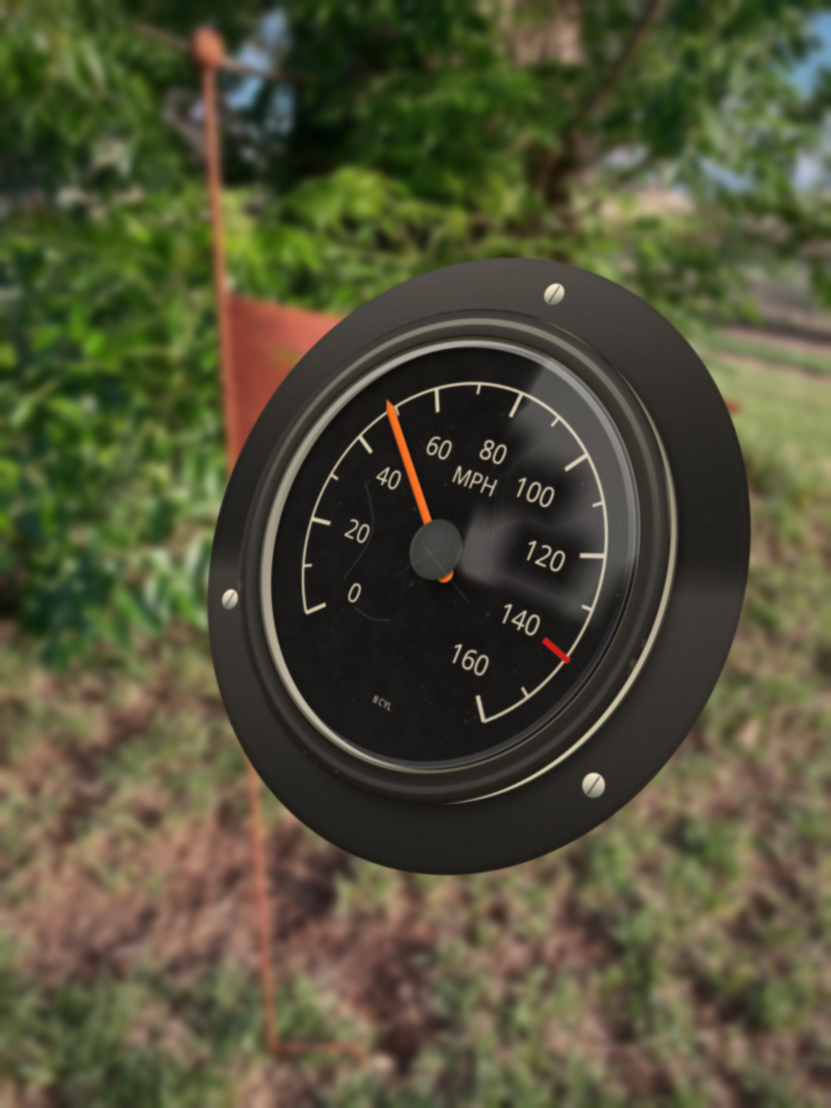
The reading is 50 mph
